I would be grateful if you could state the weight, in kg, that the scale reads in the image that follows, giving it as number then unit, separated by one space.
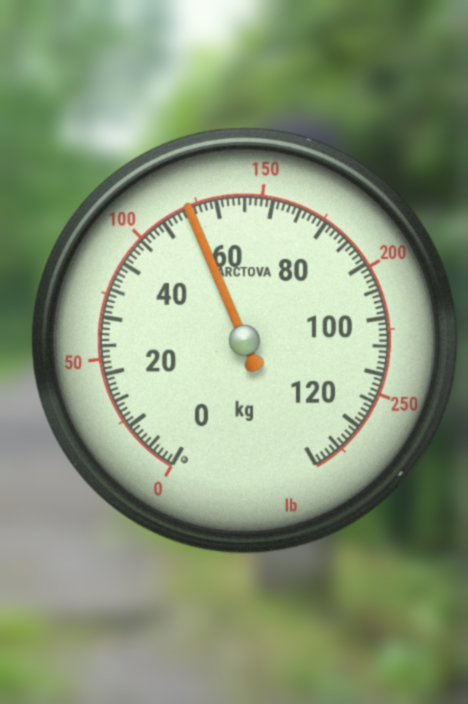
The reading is 55 kg
